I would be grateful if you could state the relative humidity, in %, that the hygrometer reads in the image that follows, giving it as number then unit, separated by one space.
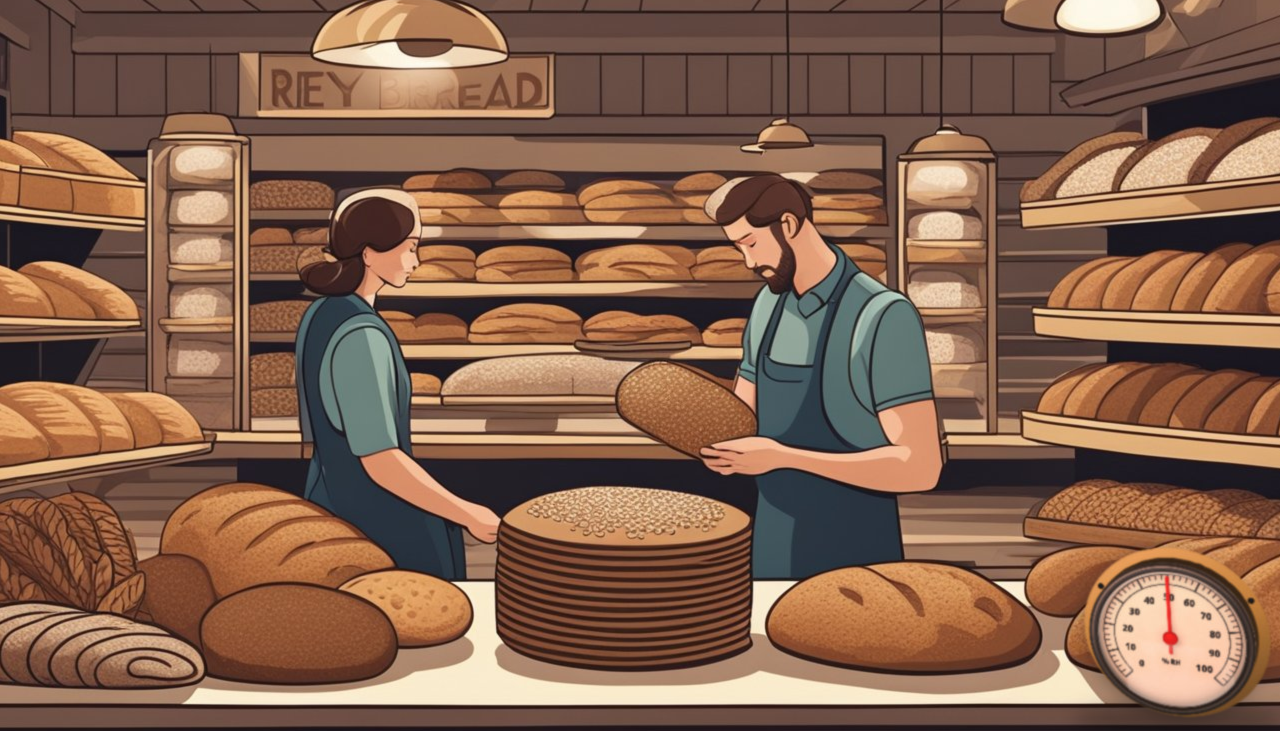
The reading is 50 %
